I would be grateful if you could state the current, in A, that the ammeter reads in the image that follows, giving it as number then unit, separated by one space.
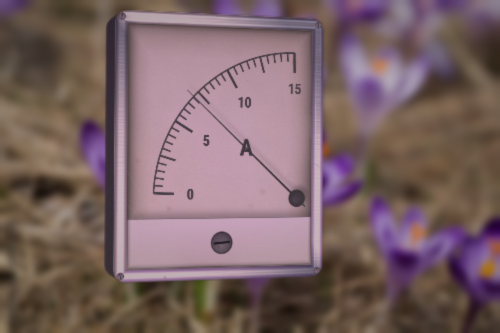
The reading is 7 A
